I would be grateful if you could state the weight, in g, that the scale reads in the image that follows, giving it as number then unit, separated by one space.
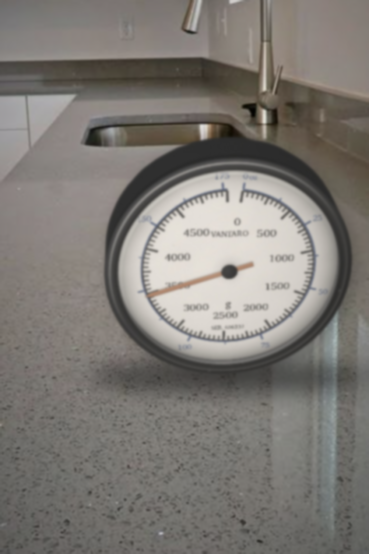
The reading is 3500 g
